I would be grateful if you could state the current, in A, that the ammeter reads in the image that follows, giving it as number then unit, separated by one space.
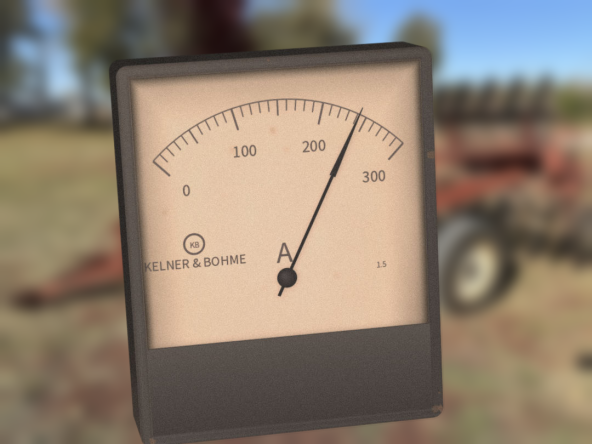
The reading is 240 A
